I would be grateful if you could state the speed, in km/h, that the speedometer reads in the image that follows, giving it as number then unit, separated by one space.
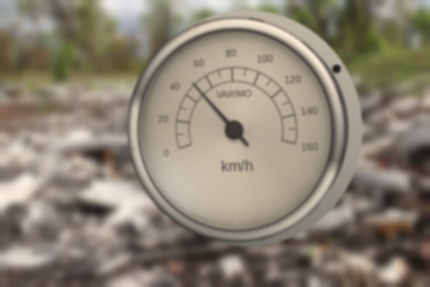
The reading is 50 km/h
